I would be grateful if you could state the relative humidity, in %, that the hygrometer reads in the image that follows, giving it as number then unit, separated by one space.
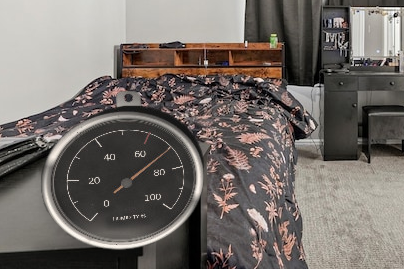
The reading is 70 %
